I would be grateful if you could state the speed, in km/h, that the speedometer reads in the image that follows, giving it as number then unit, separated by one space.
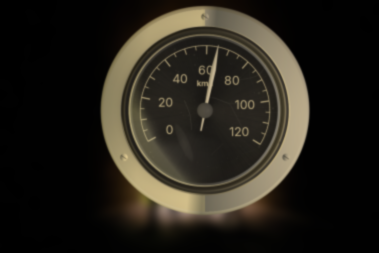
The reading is 65 km/h
